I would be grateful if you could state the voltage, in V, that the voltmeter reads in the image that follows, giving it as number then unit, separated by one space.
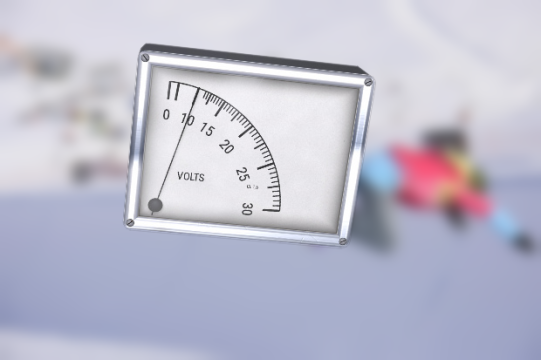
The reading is 10 V
